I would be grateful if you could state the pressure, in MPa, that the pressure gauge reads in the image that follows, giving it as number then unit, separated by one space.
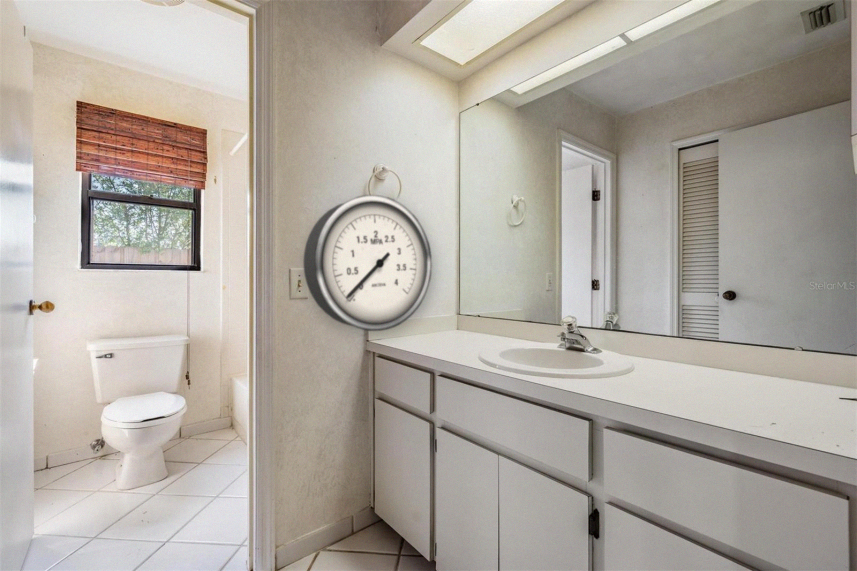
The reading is 0.1 MPa
